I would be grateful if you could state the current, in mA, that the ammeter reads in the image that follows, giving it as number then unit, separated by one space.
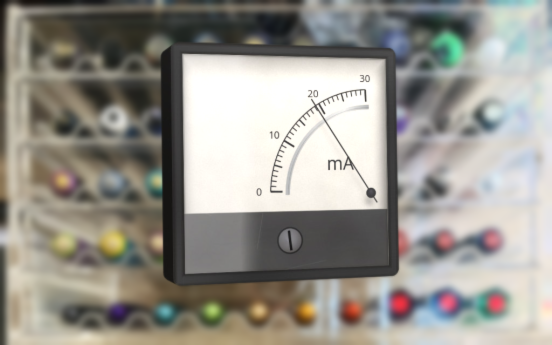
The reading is 19 mA
